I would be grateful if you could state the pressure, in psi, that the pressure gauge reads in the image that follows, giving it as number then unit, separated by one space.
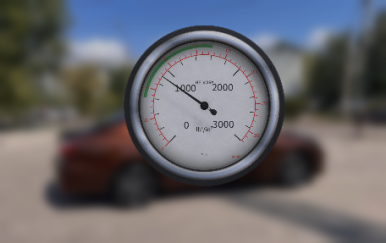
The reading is 900 psi
